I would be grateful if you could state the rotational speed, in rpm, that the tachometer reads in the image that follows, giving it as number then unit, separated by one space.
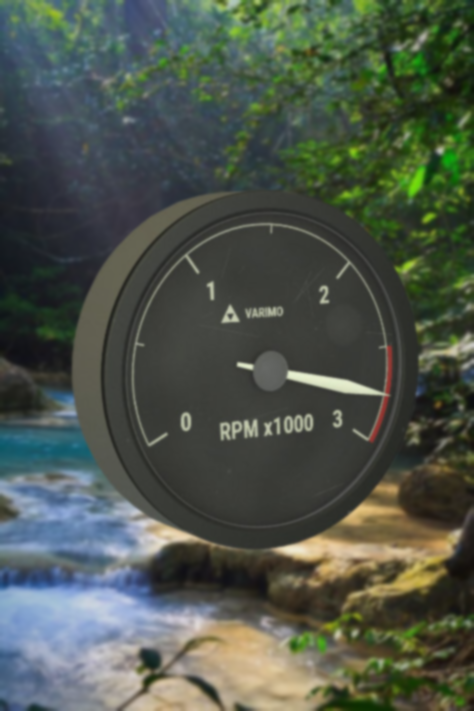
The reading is 2750 rpm
